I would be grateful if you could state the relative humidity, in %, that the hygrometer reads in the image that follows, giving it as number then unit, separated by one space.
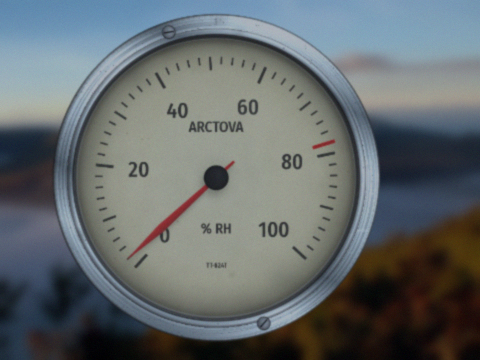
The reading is 2 %
